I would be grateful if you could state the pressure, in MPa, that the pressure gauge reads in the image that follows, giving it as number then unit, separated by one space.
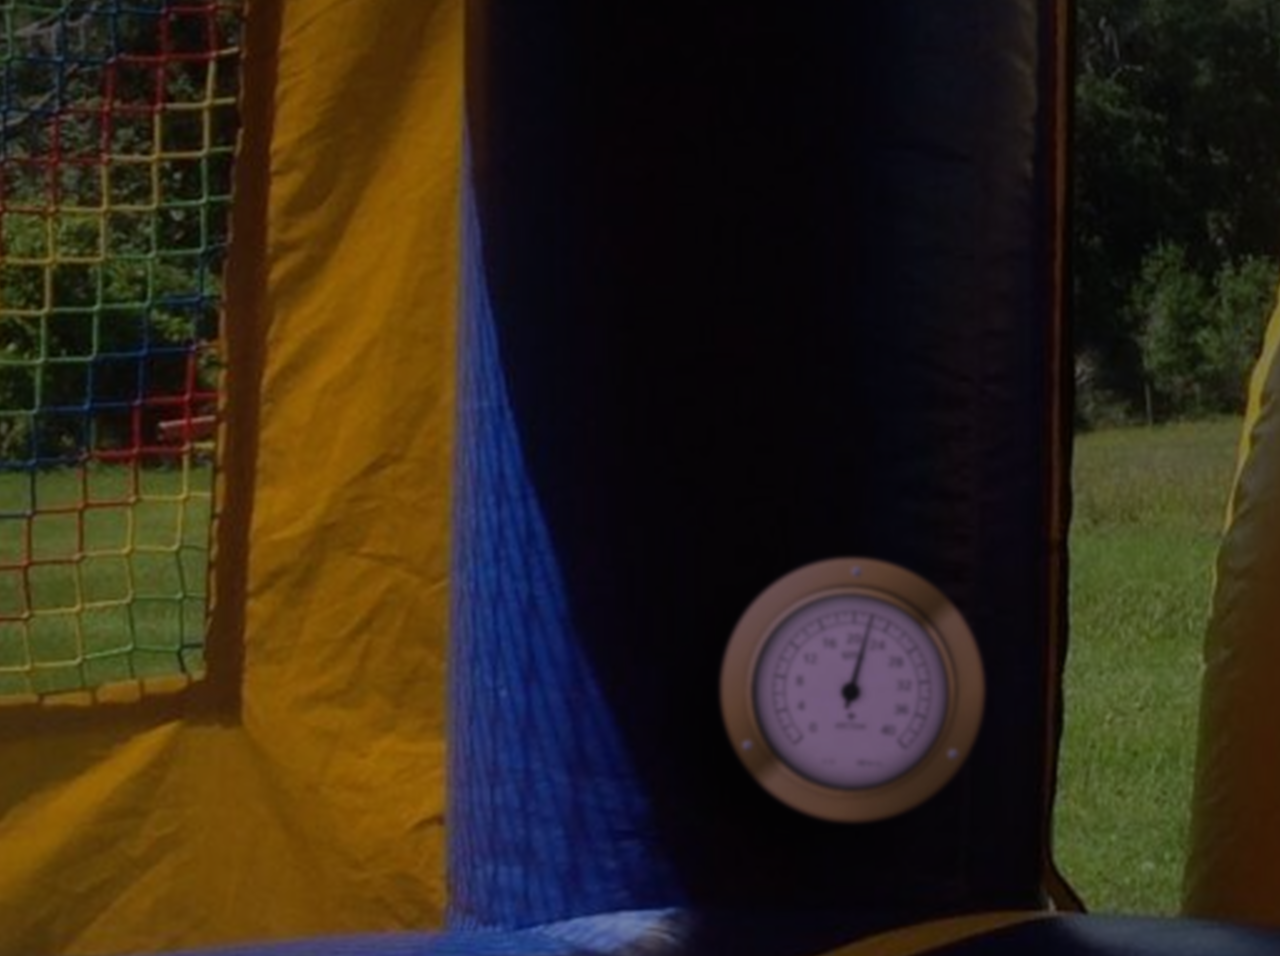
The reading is 22 MPa
